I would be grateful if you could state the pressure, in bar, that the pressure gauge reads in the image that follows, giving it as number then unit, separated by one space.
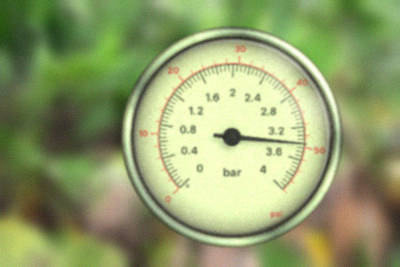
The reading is 3.4 bar
